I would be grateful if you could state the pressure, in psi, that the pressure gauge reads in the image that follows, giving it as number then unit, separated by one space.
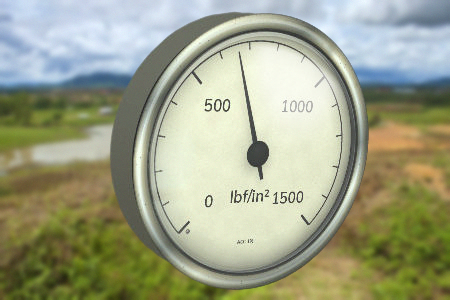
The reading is 650 psi
